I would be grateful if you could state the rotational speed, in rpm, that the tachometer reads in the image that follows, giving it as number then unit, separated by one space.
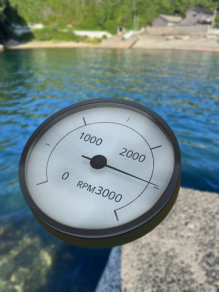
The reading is 2500 rpm
